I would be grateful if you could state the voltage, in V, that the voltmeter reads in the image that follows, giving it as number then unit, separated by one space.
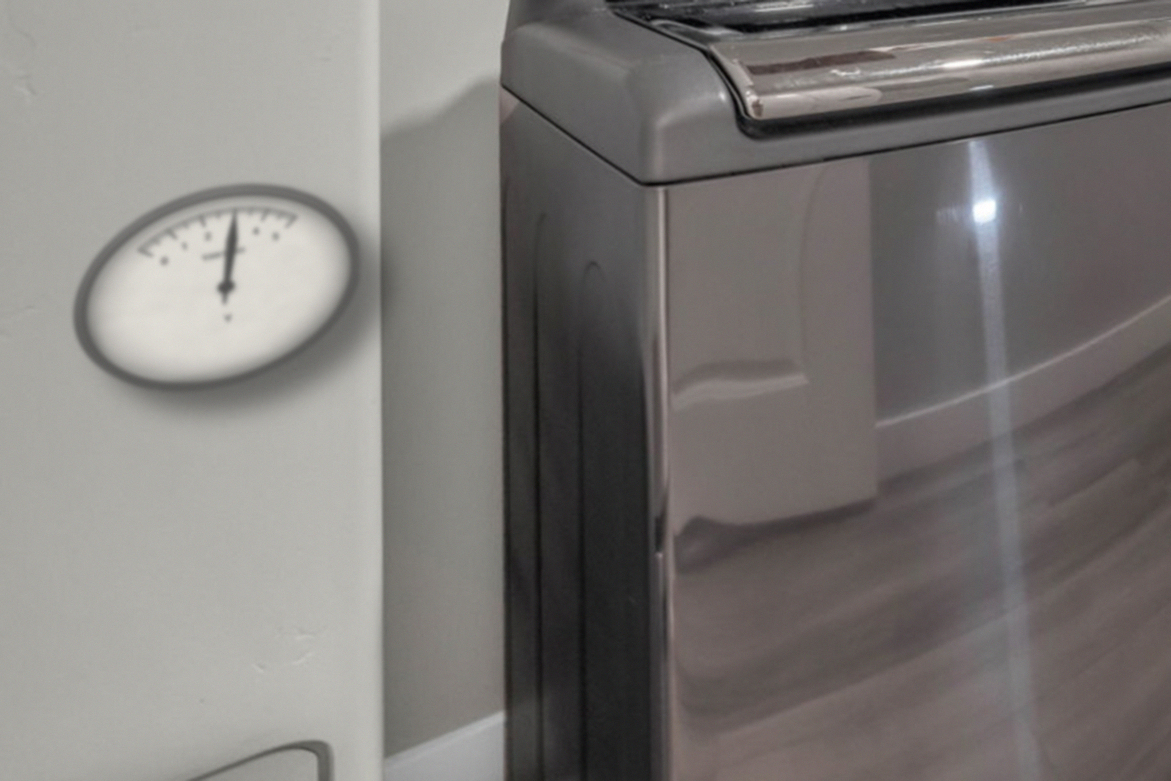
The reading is 3 V
